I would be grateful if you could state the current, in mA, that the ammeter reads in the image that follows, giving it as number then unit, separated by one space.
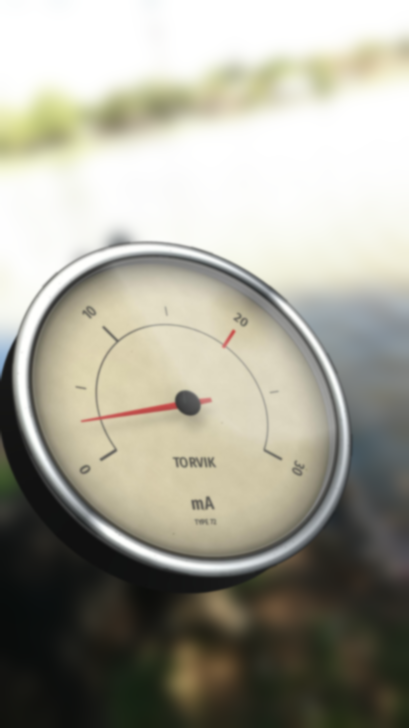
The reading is 2.5 mA
